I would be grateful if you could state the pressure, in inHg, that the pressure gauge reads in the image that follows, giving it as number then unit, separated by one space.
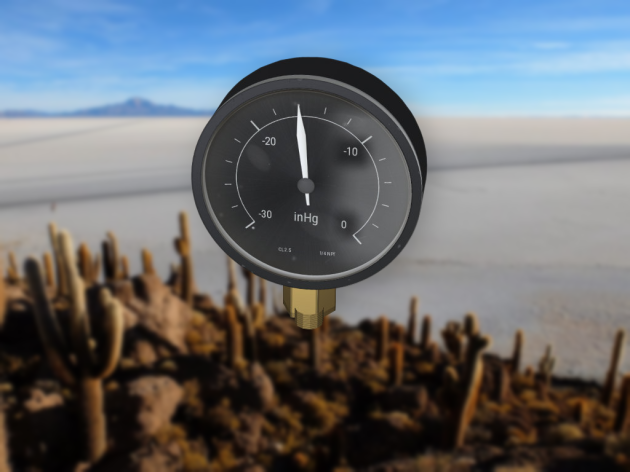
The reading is -16 inHg
